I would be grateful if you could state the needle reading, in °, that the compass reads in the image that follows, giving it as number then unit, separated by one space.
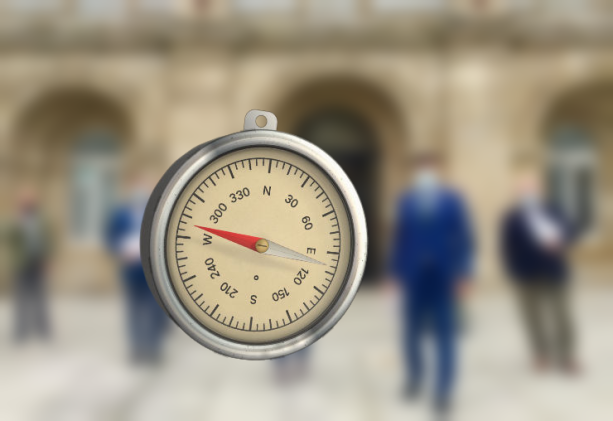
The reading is 280 °
